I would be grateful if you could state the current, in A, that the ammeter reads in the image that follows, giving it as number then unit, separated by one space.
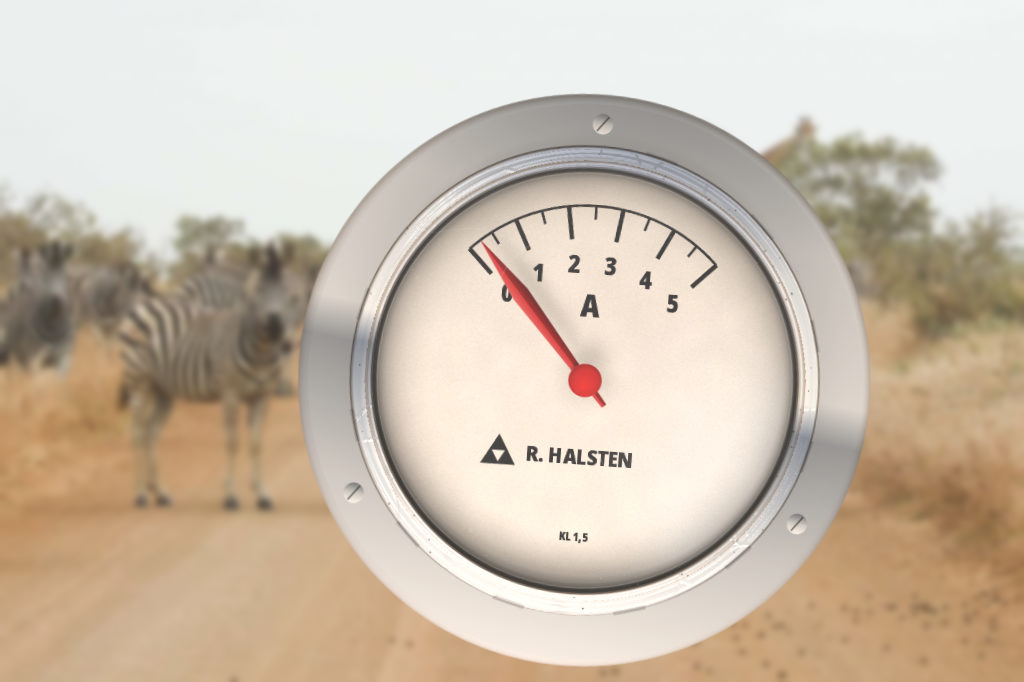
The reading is 0.25 A
